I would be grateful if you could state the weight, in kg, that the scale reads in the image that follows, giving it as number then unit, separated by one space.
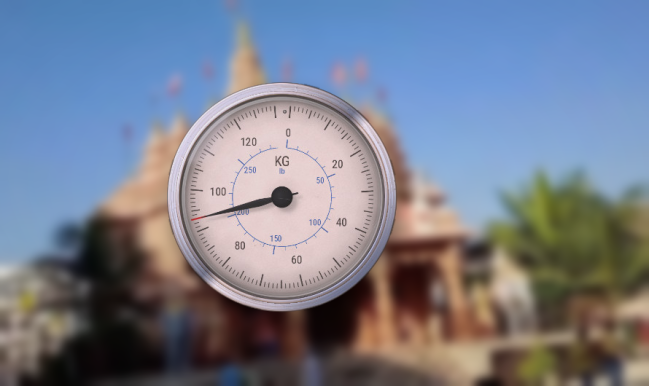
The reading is 93 kg
